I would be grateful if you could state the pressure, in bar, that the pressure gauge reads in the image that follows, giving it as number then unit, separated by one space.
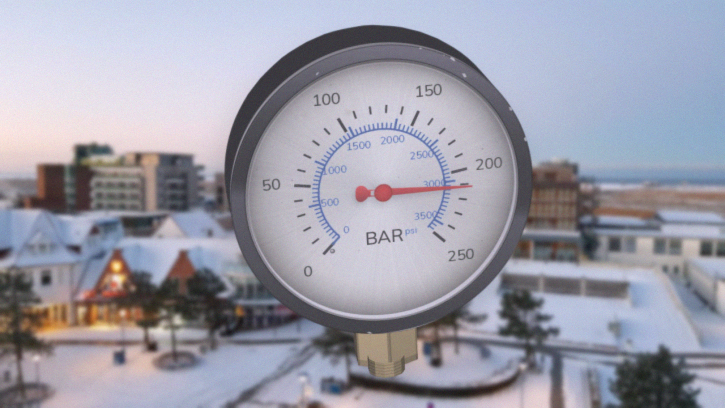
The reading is 210 bar
